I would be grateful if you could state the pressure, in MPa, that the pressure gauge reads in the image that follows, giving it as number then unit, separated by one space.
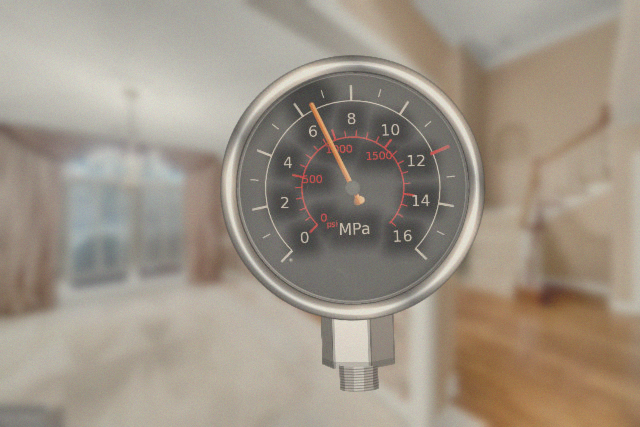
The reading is 6.5 MPa
